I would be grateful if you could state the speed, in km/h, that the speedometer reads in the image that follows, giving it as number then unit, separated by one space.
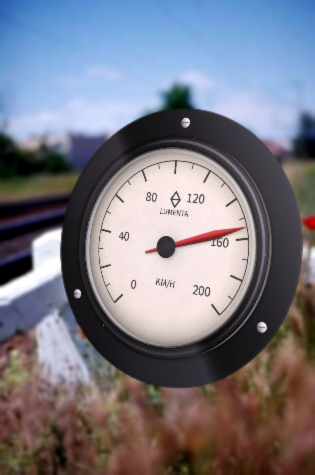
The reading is 155 km/h
